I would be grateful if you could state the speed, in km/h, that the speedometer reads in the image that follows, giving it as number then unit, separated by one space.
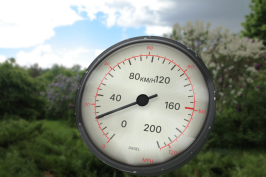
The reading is 20 km/h
